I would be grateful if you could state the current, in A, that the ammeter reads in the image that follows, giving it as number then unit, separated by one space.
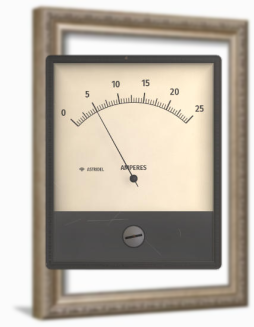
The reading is 5 A
